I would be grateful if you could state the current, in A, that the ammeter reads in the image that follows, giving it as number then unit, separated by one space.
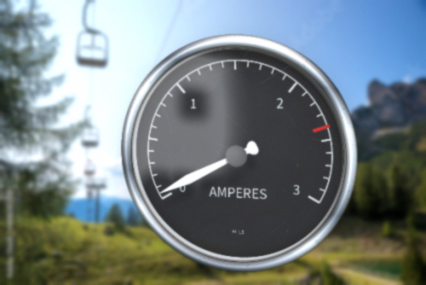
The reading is 0.05 A
